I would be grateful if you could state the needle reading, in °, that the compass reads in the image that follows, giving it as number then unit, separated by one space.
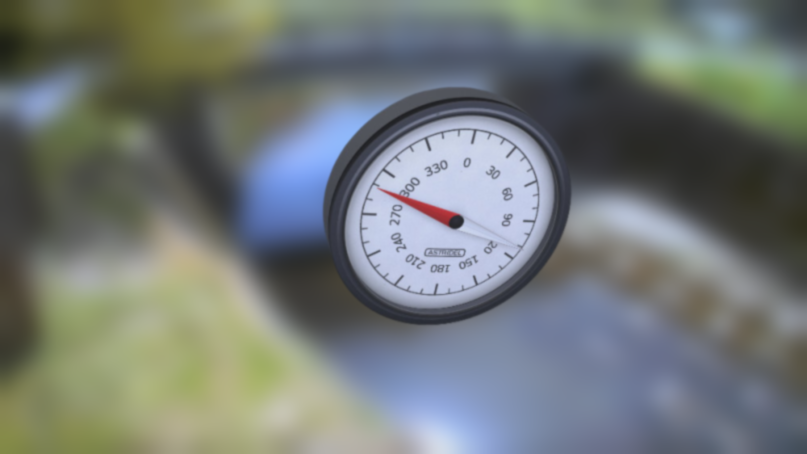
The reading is 290 °
